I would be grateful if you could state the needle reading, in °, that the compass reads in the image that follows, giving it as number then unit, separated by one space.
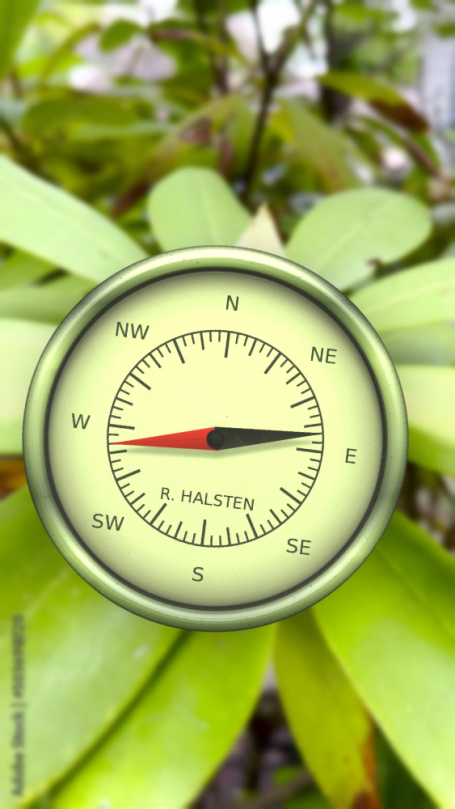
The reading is 260 °
